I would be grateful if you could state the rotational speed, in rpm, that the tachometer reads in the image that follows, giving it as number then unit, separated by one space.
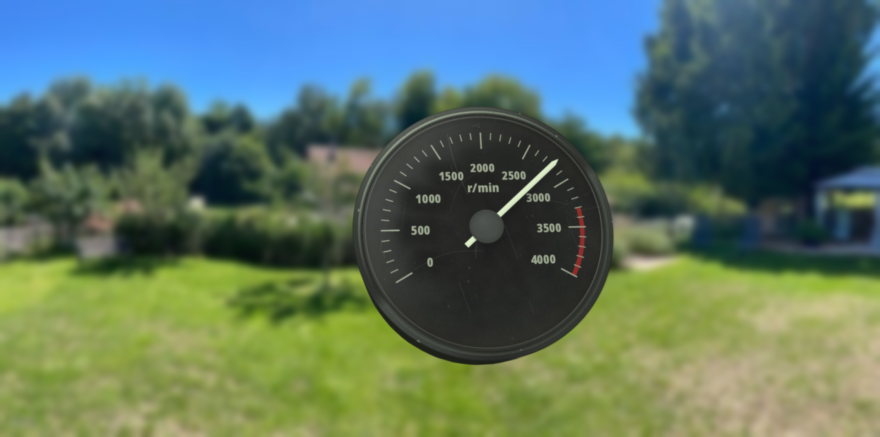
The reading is 2800 rpm
